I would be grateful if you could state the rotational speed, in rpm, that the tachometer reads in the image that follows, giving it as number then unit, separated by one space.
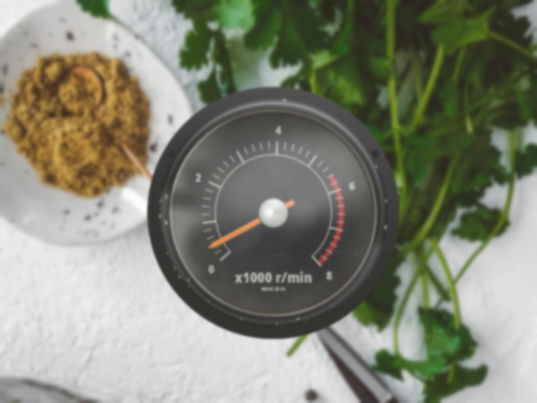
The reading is 400 rpm
